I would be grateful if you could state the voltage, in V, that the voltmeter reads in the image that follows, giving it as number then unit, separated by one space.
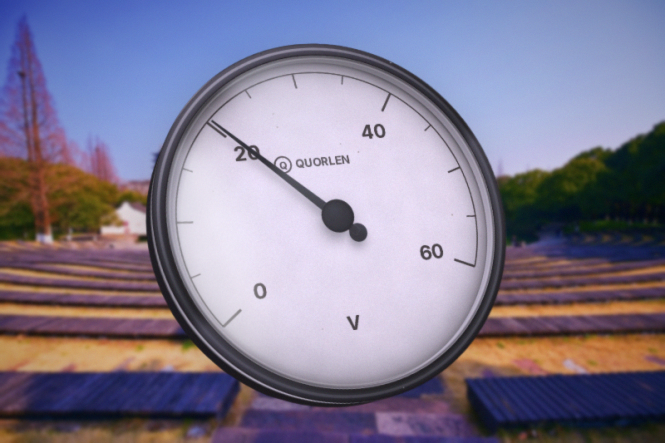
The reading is 20 V
